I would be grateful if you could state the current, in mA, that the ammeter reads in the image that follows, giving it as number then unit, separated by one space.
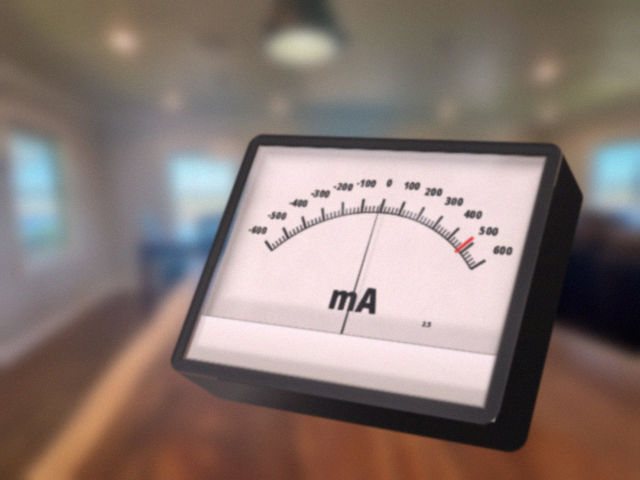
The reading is 0 mA
